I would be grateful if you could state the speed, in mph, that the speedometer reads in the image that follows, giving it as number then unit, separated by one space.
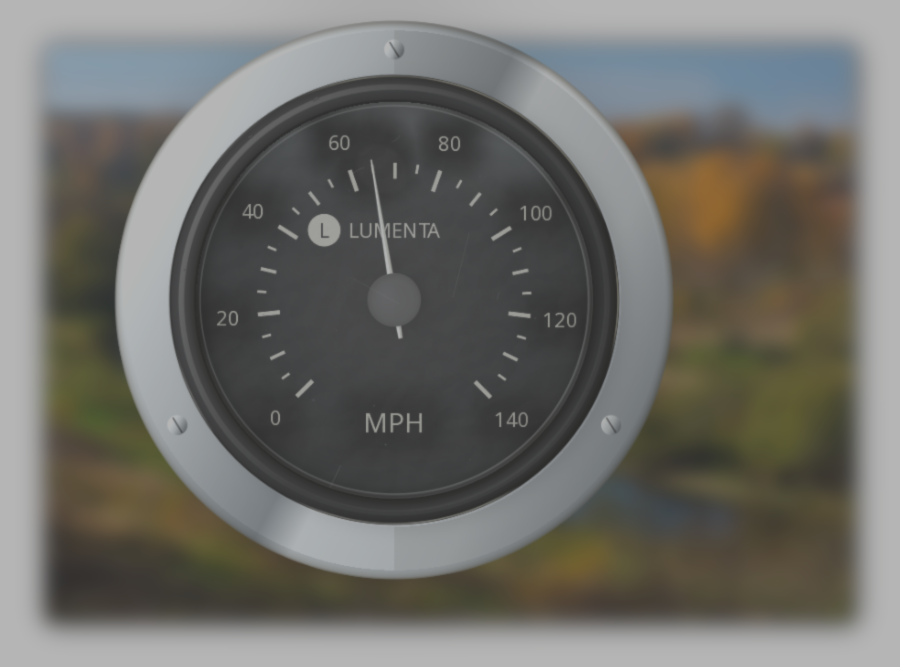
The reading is 65 mph
